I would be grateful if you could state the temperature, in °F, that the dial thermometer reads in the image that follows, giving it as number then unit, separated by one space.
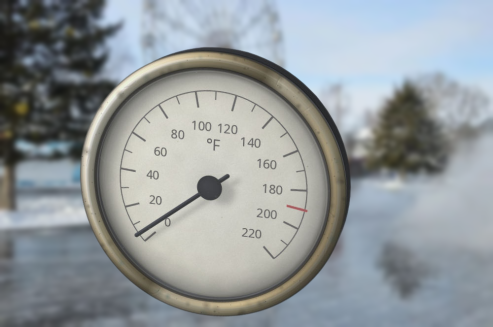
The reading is 5 °F
